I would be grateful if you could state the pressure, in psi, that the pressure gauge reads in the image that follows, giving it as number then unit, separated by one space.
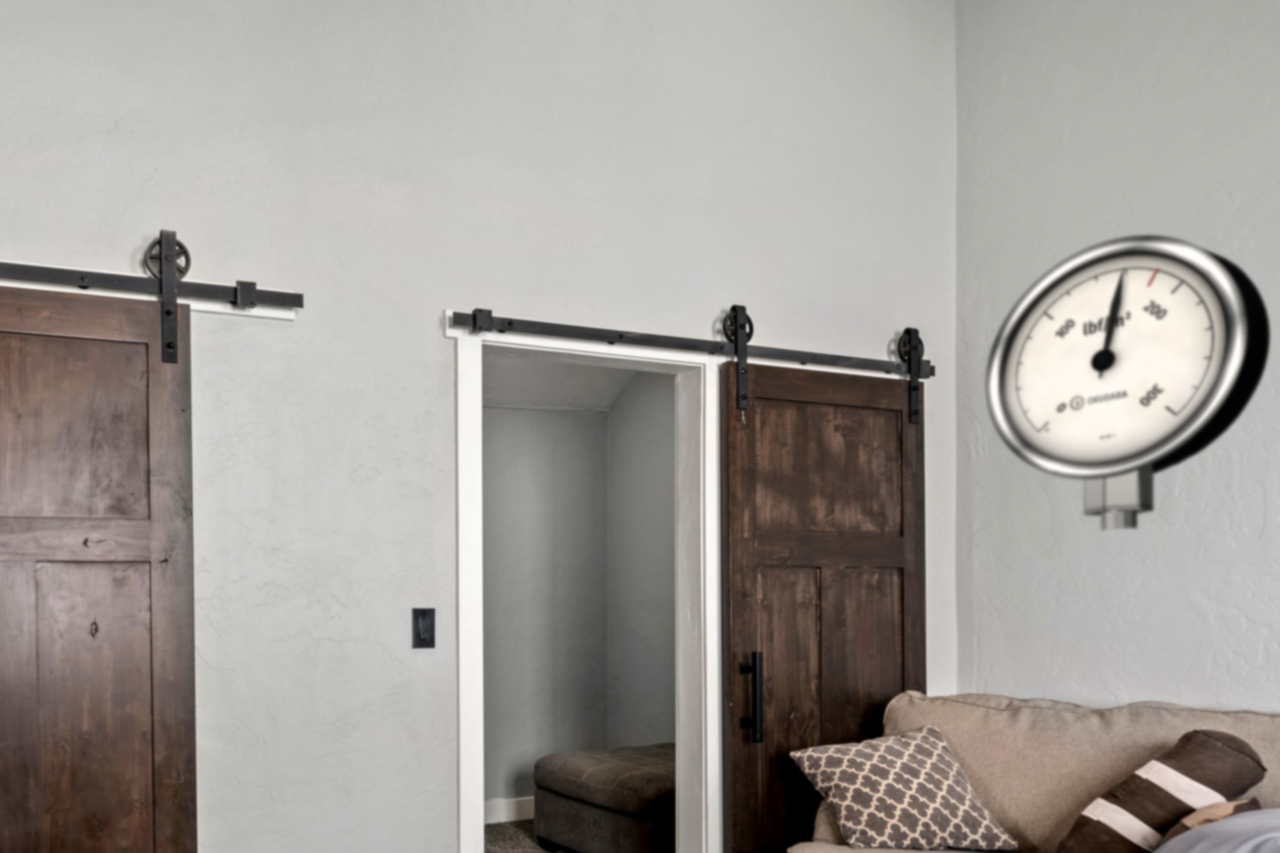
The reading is 160 psi
